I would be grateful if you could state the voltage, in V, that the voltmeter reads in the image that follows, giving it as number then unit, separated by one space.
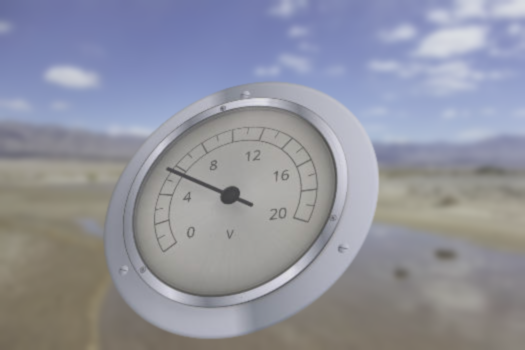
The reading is 5.5 V
